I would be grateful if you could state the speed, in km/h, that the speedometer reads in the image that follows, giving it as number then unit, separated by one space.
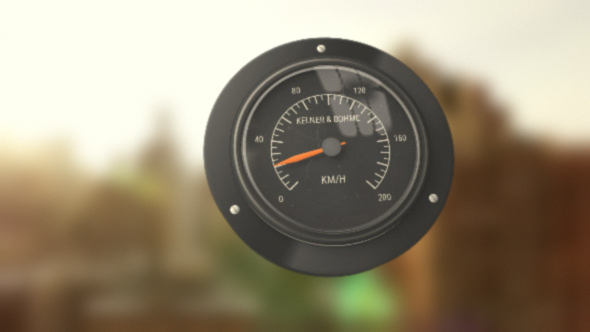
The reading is 20 km/h
